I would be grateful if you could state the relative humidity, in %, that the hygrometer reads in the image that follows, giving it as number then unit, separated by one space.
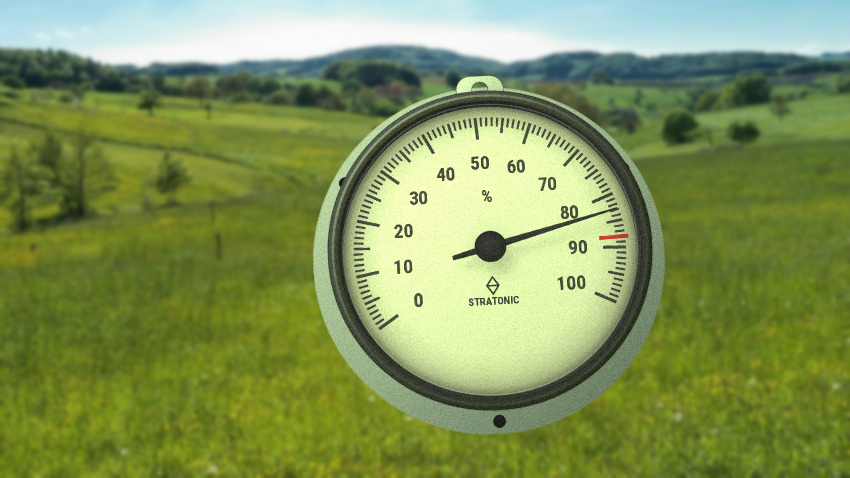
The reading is 83 %
